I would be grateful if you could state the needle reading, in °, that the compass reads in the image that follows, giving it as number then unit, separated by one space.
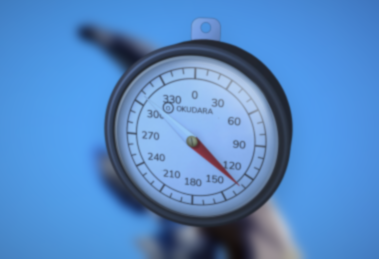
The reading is 130 °
